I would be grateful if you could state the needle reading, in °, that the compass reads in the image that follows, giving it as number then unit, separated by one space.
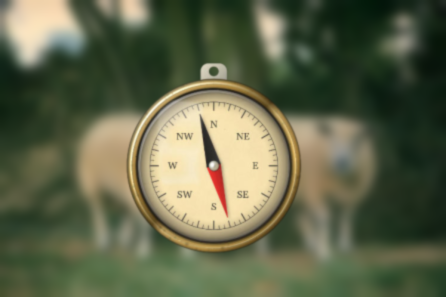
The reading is 165 °
